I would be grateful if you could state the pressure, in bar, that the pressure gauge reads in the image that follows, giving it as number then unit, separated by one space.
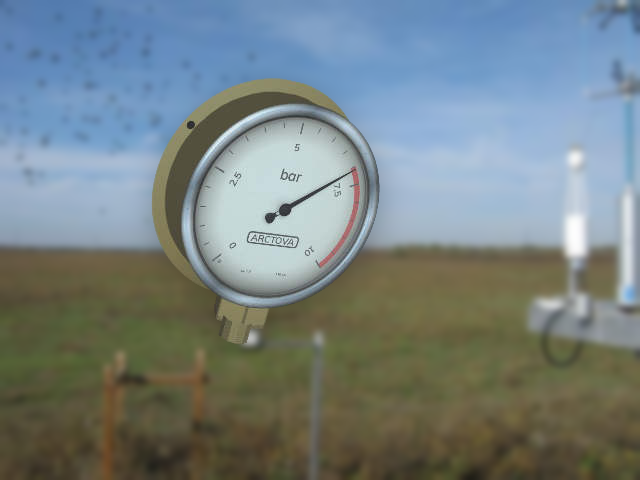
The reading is 7 bar
